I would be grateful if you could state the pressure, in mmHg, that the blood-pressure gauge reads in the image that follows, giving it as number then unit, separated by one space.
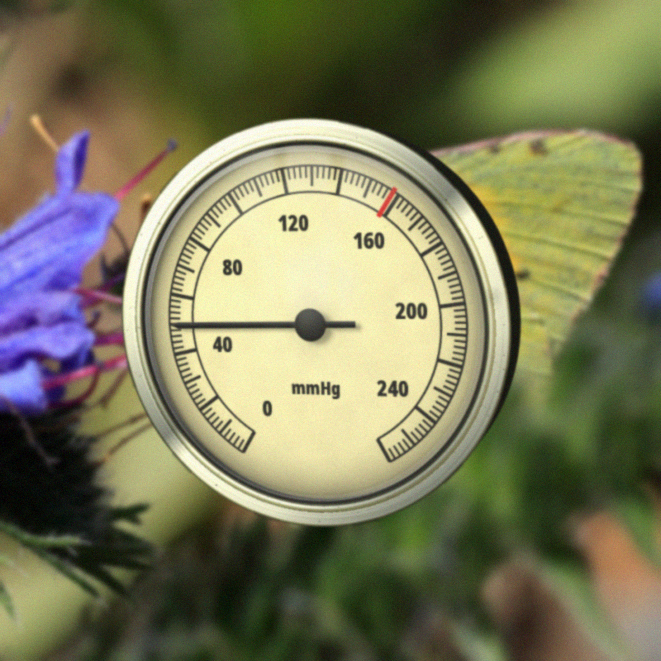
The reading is 50 mmHg
